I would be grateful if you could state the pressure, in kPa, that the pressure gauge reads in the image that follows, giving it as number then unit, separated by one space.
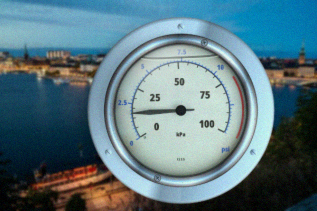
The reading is 12.5 kPa
